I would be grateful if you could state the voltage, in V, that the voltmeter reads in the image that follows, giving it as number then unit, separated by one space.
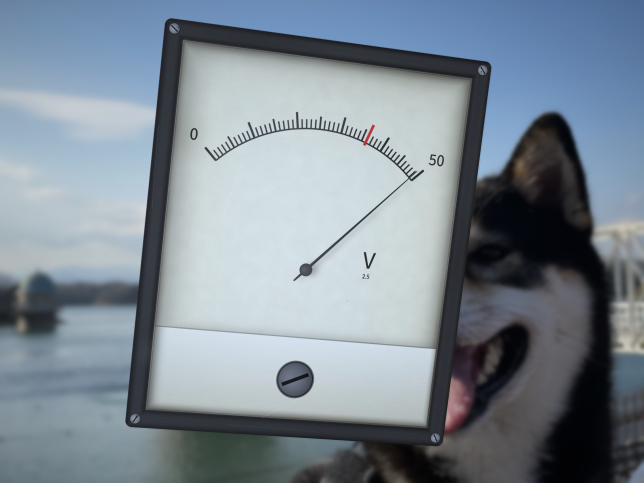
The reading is 49 V
